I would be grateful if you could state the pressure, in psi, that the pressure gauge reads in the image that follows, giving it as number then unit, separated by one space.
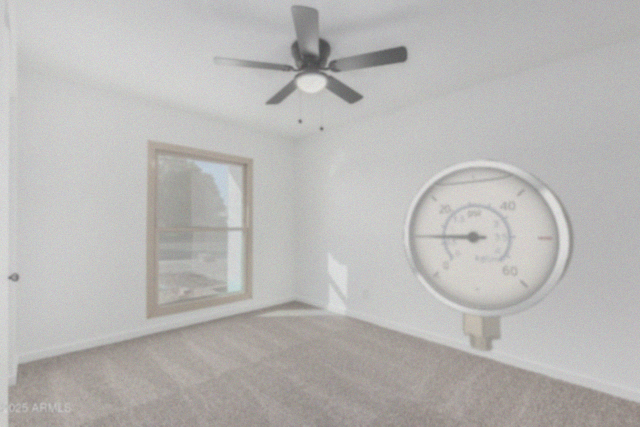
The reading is 10 psi
